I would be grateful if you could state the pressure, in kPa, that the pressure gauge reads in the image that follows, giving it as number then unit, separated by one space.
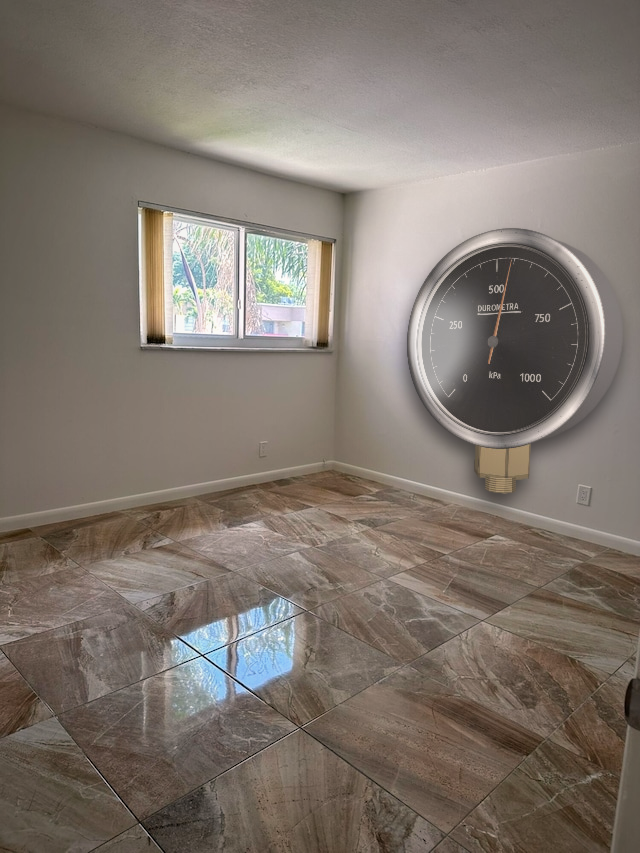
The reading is 550 kPa
